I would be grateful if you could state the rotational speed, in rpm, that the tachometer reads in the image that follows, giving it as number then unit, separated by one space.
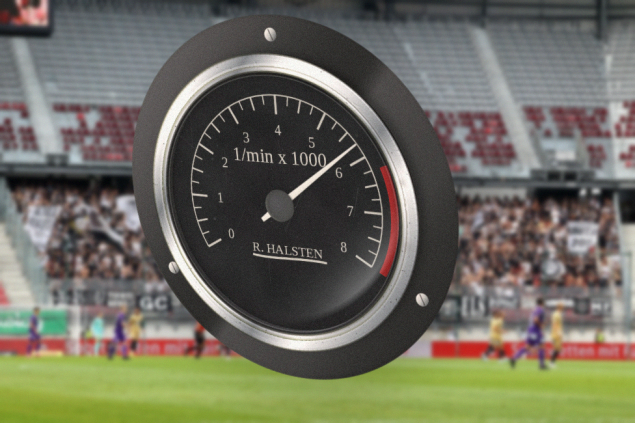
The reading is 5750 rpm
